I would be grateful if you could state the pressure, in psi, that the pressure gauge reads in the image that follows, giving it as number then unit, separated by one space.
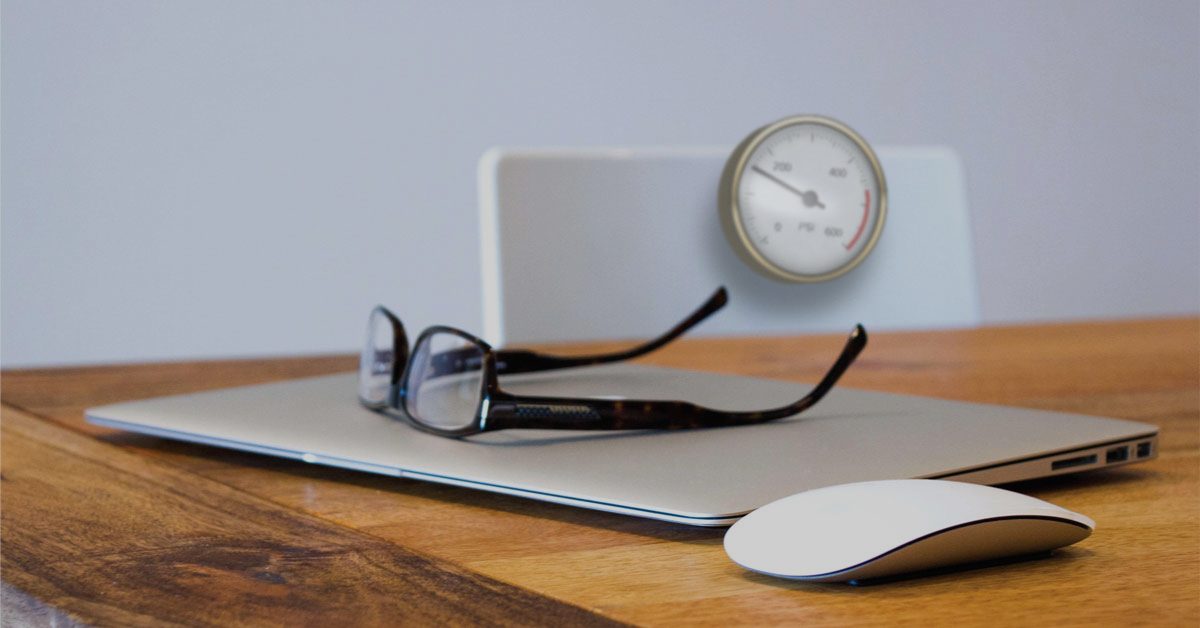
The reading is 150 psi
